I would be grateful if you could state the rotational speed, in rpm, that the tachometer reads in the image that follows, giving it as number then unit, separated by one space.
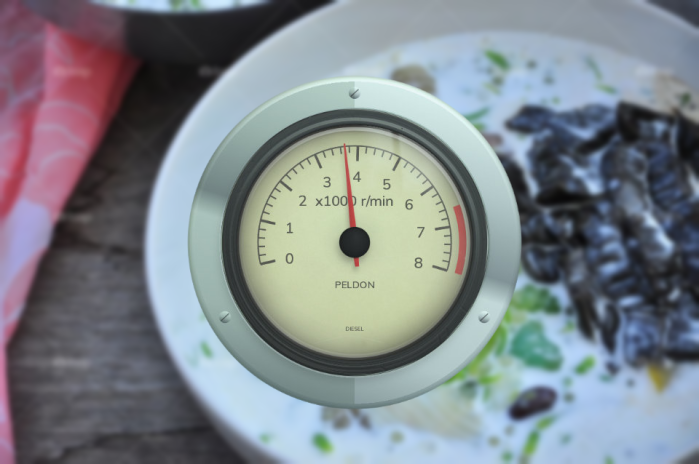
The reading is 3700 rpm
